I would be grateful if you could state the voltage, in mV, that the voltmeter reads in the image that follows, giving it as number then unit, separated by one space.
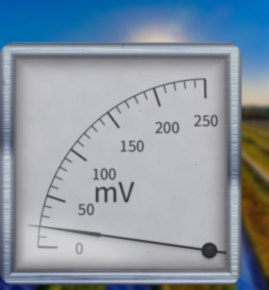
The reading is 20 mV
